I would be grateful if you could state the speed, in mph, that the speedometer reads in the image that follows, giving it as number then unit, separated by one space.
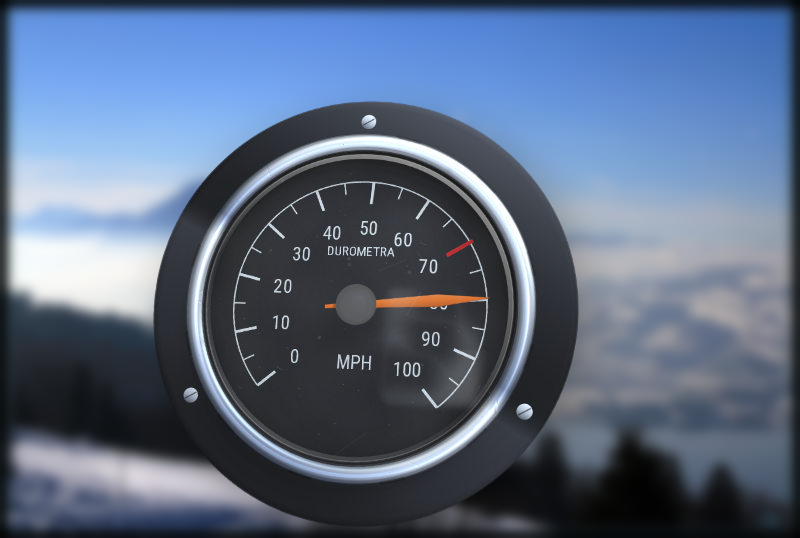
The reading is 80 mph
